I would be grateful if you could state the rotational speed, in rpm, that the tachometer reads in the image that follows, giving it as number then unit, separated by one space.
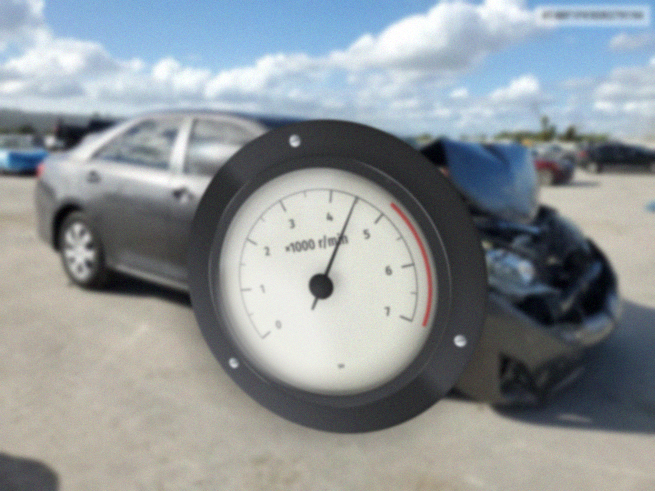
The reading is 4500 rpm
